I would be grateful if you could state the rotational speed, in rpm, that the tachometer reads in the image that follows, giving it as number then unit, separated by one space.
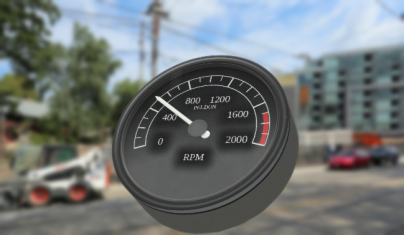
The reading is 500 rpm
